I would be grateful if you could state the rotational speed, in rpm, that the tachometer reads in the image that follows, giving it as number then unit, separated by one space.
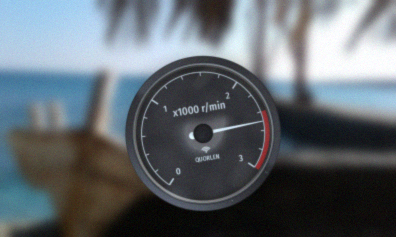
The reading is 2500 rpm
